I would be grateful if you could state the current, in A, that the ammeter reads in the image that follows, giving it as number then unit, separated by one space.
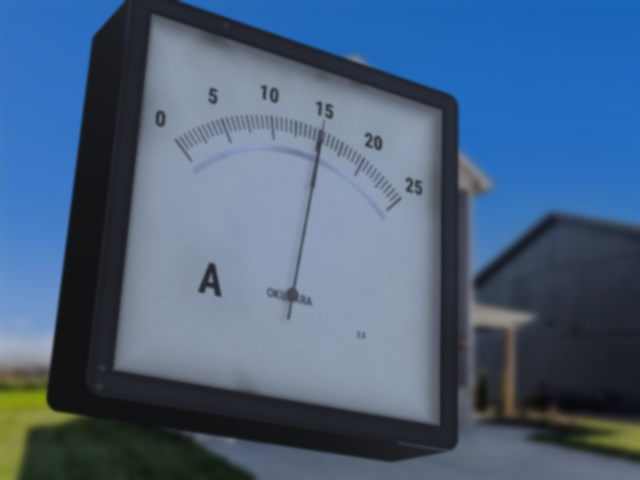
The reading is 15 A
